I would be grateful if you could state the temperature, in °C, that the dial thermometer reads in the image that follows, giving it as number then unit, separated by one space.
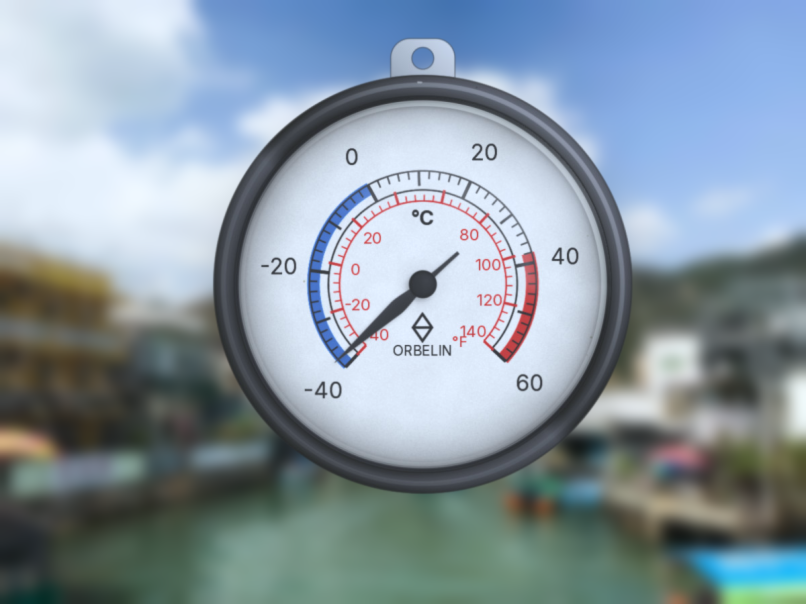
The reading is -38 °C
